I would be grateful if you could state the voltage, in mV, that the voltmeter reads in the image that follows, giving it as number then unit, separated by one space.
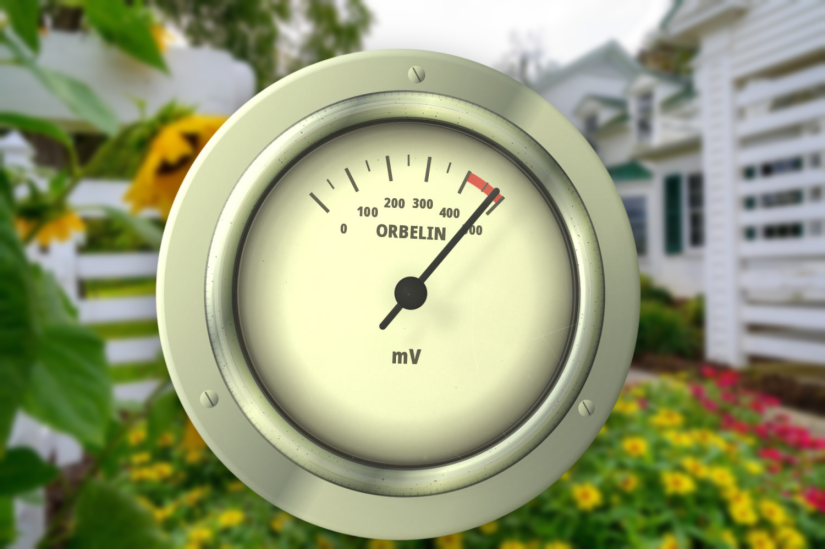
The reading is 475 mV
